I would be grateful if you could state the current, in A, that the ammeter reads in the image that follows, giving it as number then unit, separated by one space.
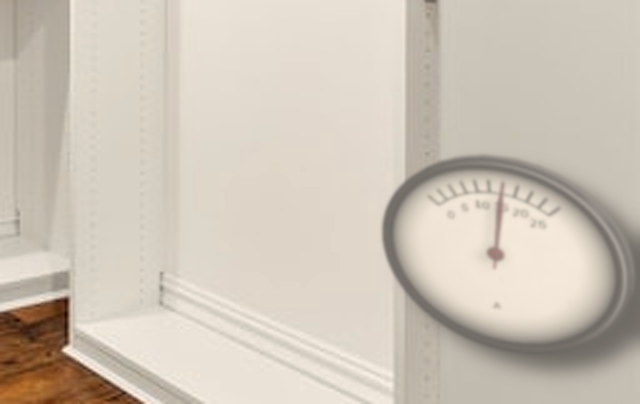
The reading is 15 A
